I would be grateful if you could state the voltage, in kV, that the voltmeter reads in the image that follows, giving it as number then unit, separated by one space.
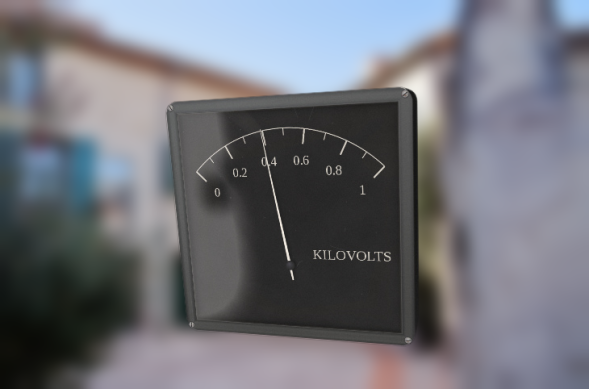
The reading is 0.4 kV
